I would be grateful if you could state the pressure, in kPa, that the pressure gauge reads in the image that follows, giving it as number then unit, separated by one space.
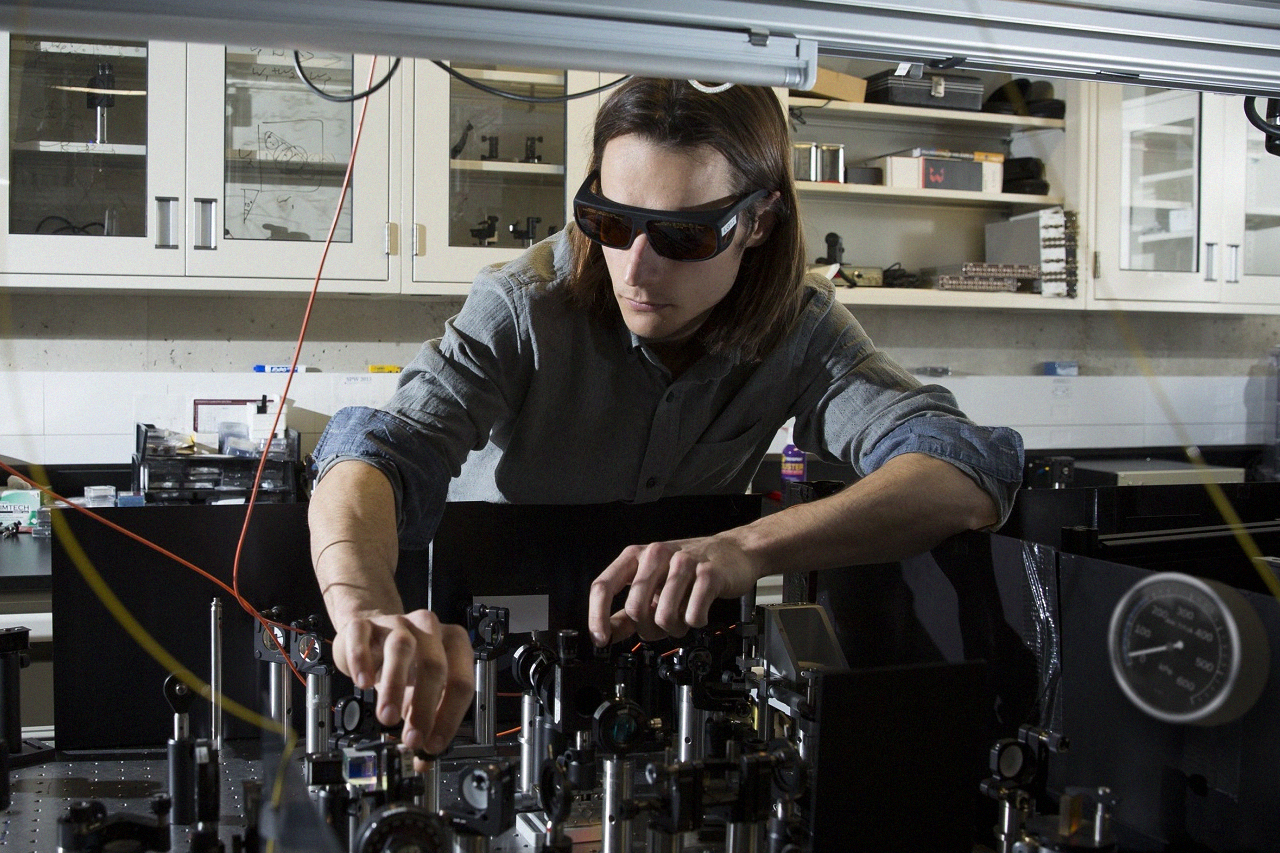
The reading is 20 kPa
